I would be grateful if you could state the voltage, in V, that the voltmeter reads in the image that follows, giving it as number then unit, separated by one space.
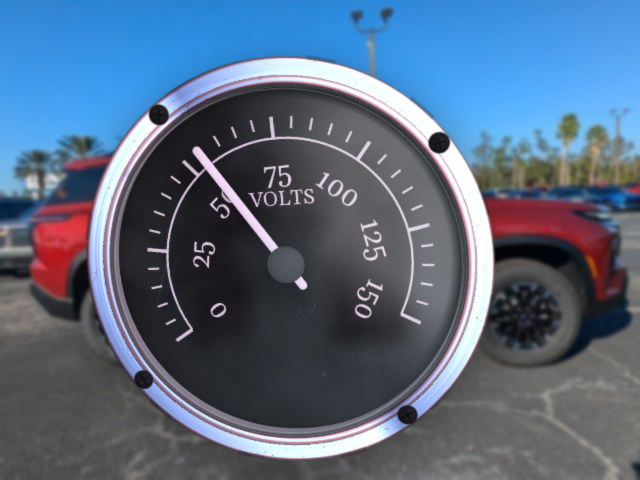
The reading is 55 V
